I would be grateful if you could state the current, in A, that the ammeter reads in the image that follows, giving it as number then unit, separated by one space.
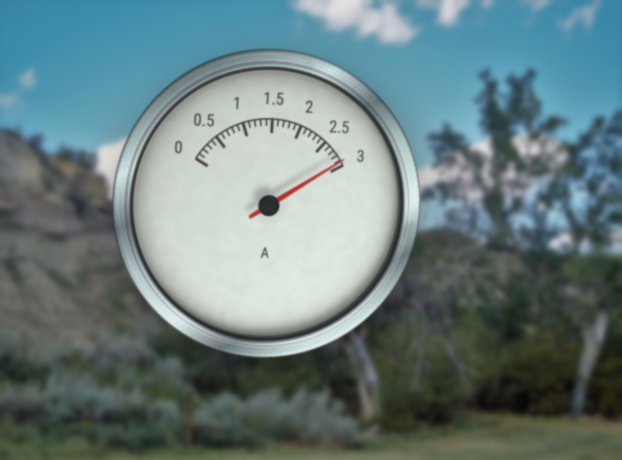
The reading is 2.9 A
